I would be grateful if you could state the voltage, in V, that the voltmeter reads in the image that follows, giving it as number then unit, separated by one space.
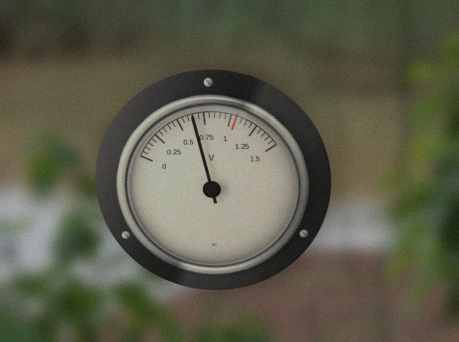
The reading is 0.65 V
